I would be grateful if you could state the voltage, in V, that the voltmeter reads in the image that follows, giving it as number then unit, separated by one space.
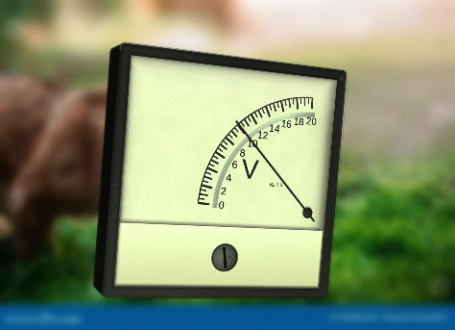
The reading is 10 V
